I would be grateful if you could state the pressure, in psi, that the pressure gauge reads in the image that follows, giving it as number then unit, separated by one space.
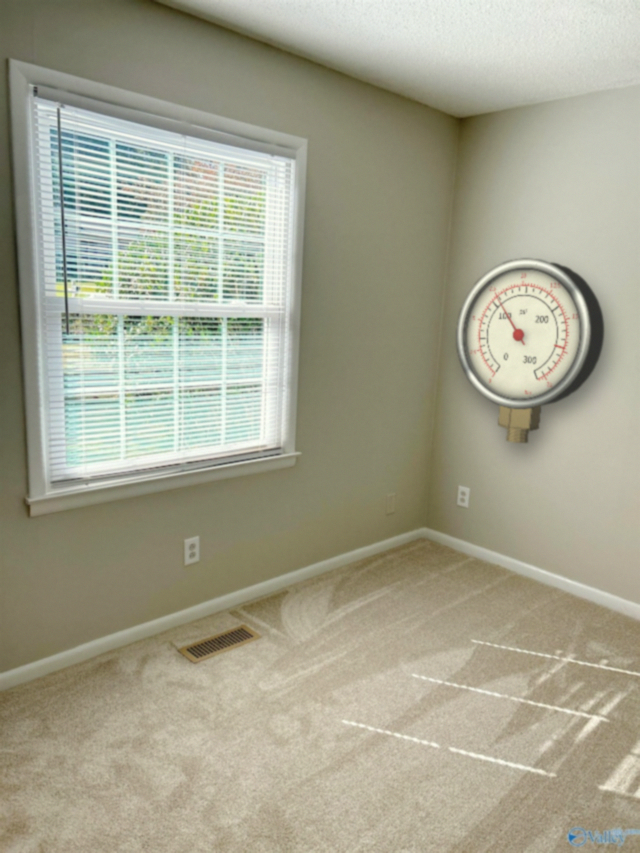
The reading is 110 psi
